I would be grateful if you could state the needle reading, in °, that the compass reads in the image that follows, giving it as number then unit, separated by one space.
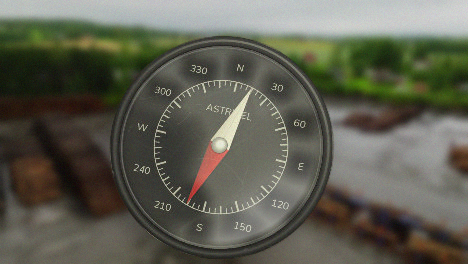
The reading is 195 °
